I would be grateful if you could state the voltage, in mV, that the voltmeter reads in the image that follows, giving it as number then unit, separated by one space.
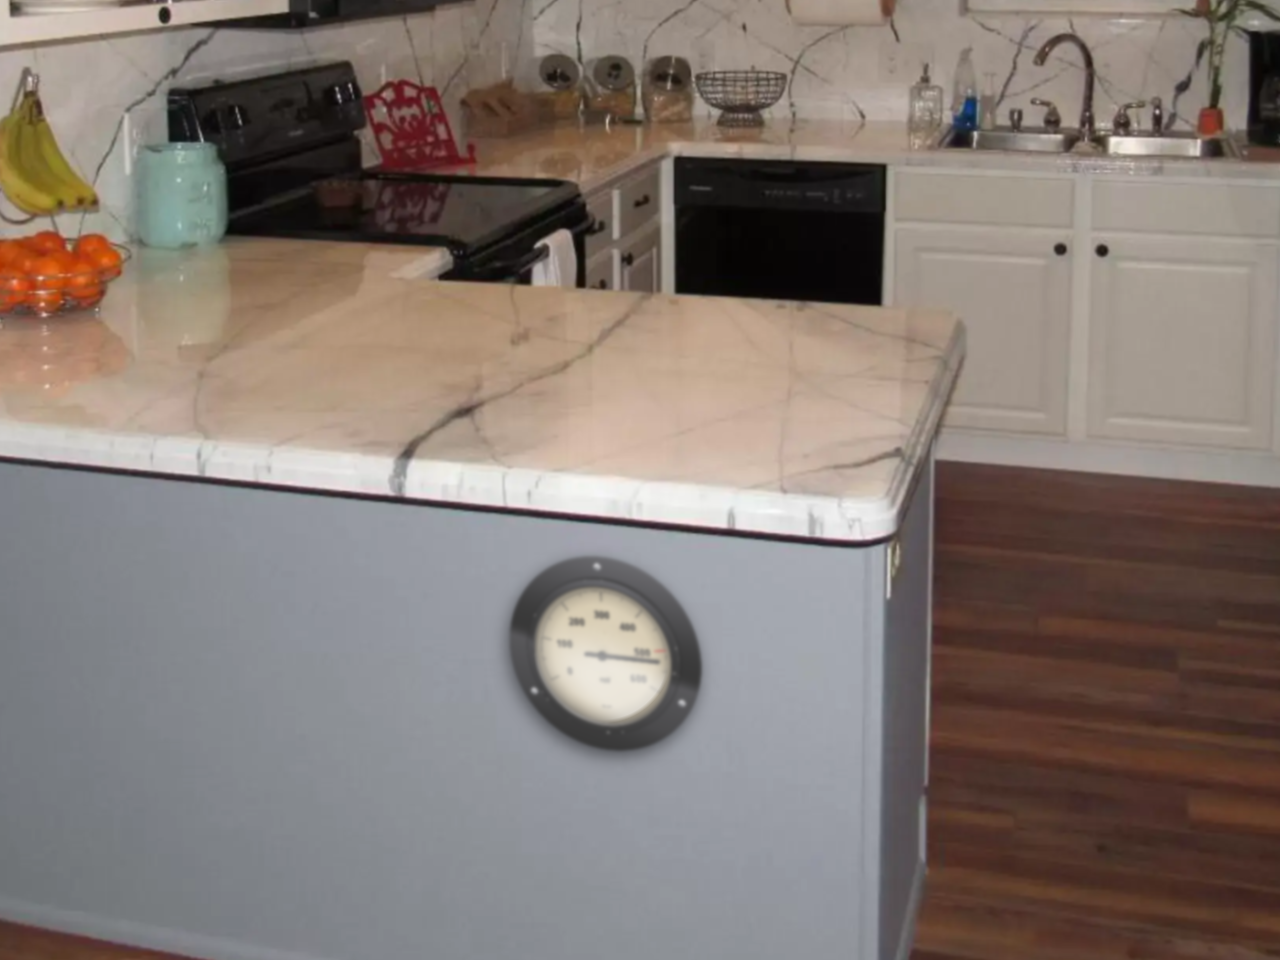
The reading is 525 mV
